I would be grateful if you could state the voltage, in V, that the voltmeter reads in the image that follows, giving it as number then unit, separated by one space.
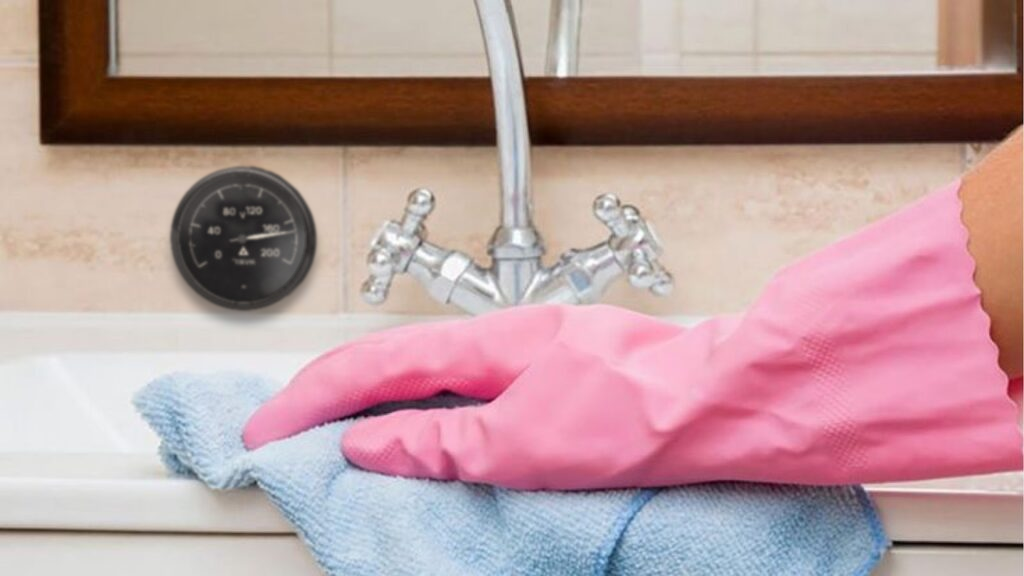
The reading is 170 V
